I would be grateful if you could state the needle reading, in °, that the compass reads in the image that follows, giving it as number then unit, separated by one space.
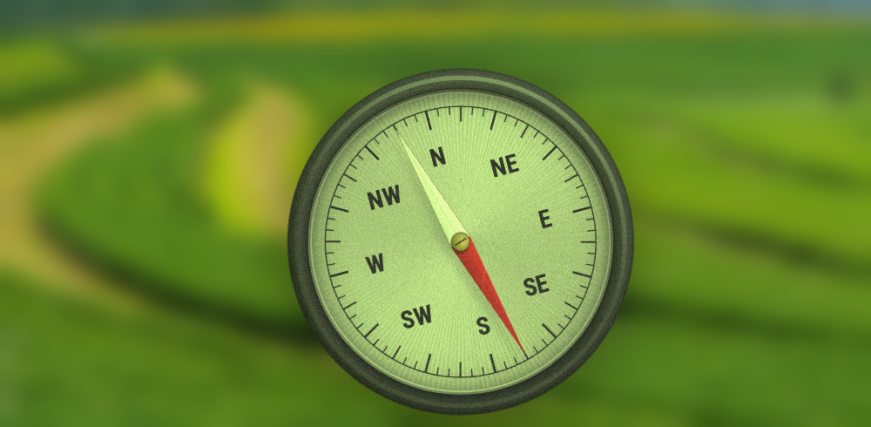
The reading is 165 °
